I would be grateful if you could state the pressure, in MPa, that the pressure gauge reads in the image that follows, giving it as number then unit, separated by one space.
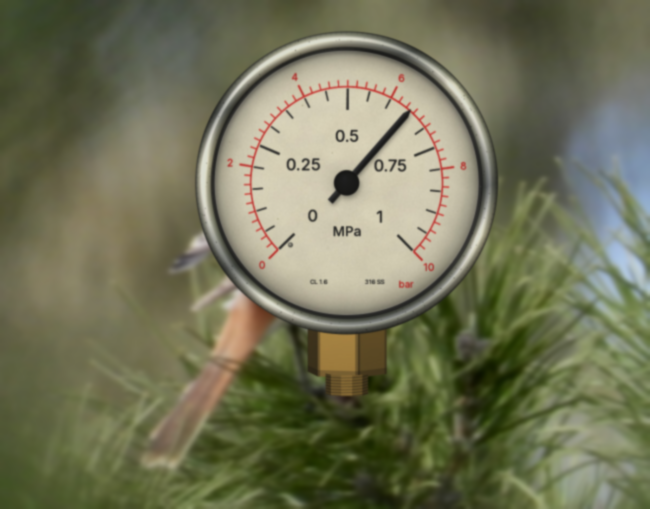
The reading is 0.65 MPa
